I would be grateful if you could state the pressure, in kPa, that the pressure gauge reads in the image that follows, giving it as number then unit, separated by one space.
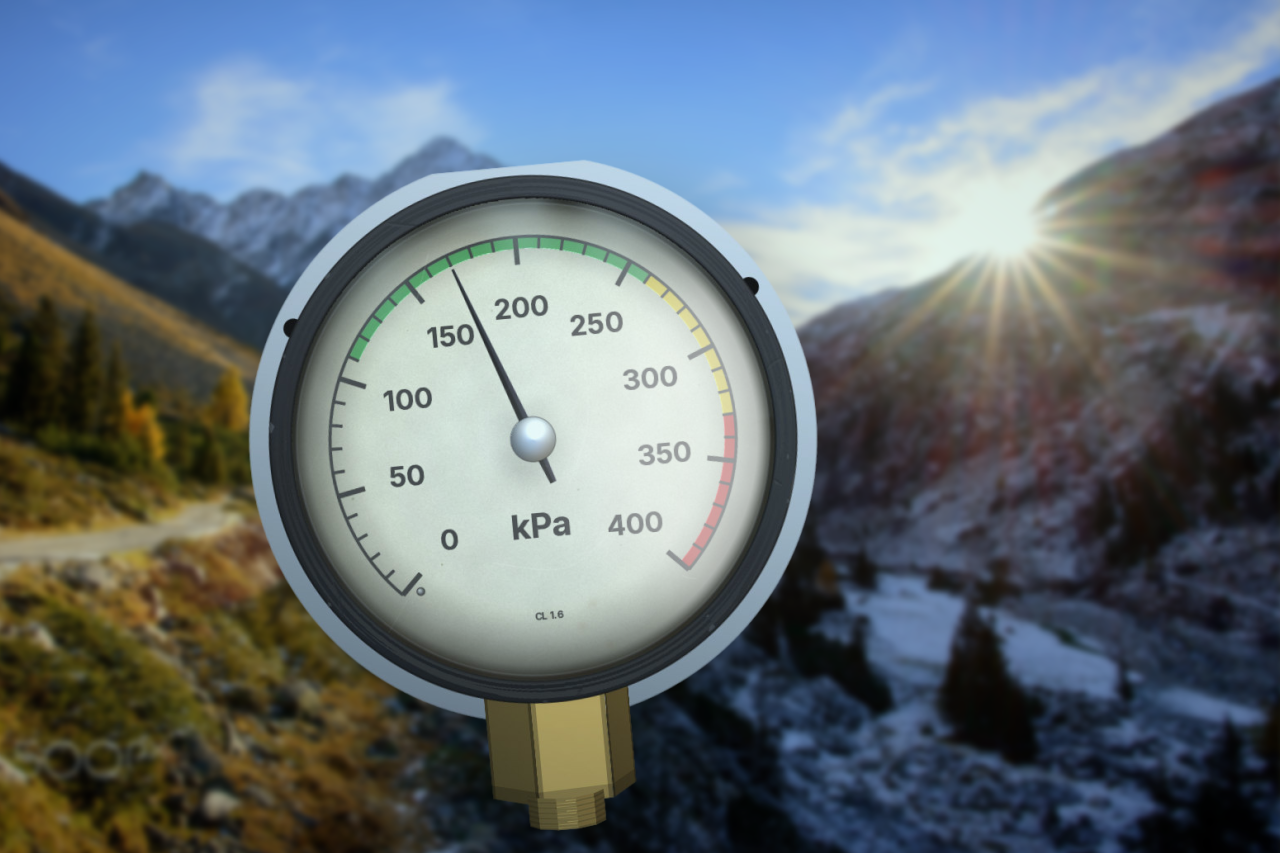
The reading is 170 kPa
